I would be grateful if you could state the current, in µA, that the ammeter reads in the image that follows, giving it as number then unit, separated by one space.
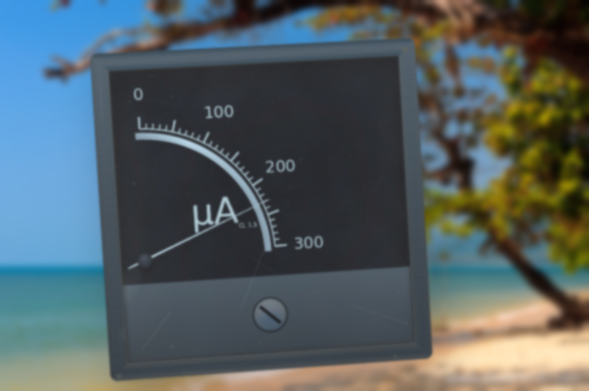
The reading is 230 µA
